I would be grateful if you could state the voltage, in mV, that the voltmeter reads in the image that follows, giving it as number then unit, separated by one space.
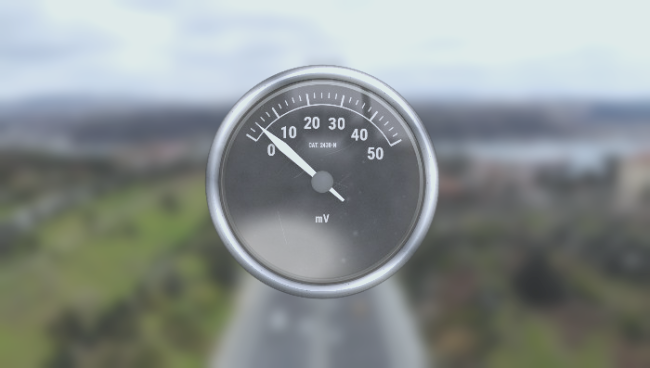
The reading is 4 mV
